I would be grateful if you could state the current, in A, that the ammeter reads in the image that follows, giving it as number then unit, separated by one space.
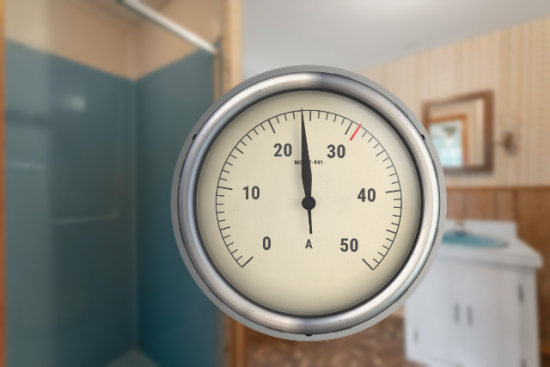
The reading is 24 A
